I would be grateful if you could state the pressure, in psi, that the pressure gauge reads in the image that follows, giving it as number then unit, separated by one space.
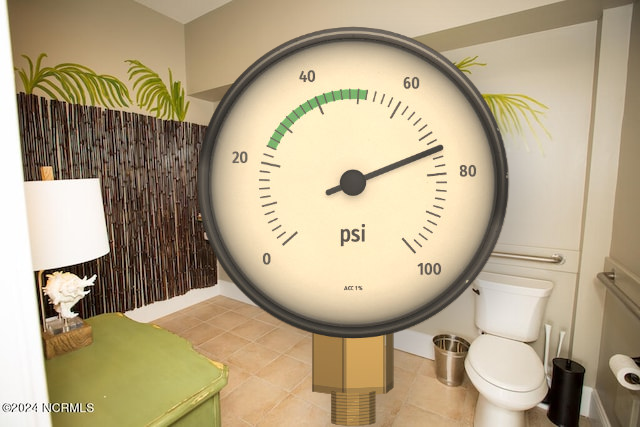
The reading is 74 psi
